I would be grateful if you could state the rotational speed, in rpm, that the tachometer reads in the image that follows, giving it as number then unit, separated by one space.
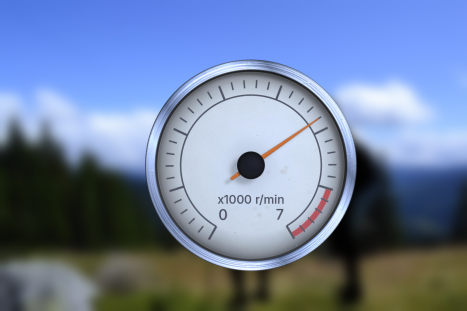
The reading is 4800 rpm
